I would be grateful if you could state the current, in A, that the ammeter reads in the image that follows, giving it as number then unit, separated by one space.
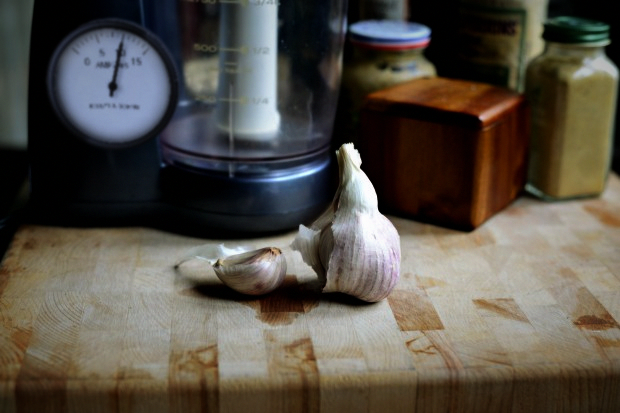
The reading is 10 A
